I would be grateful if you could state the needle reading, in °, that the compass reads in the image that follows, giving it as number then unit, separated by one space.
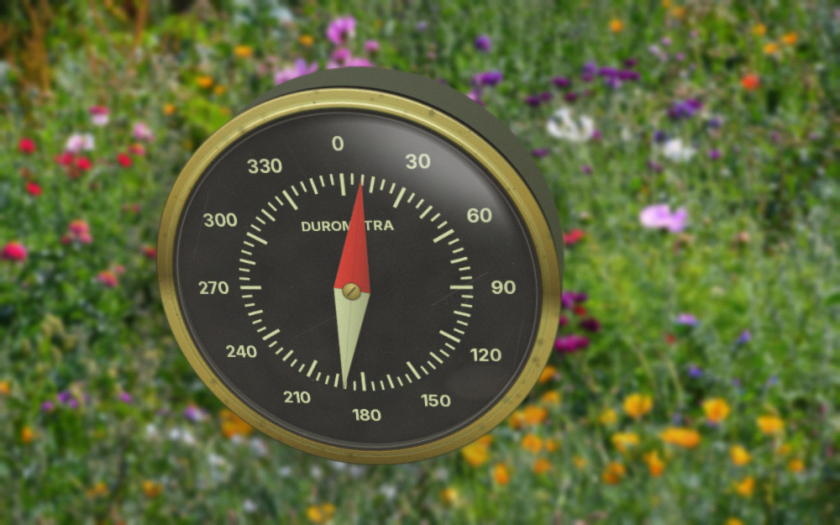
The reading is 10 °
